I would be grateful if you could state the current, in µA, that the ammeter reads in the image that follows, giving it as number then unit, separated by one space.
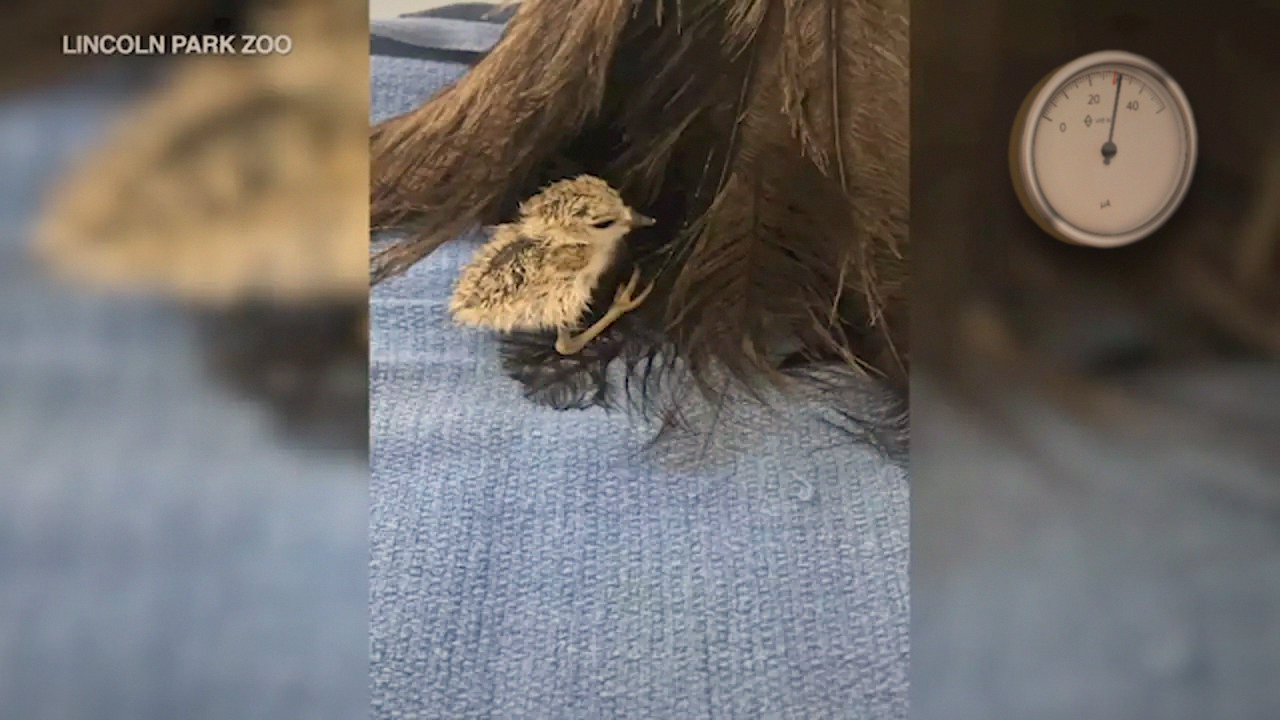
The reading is 30 µA
